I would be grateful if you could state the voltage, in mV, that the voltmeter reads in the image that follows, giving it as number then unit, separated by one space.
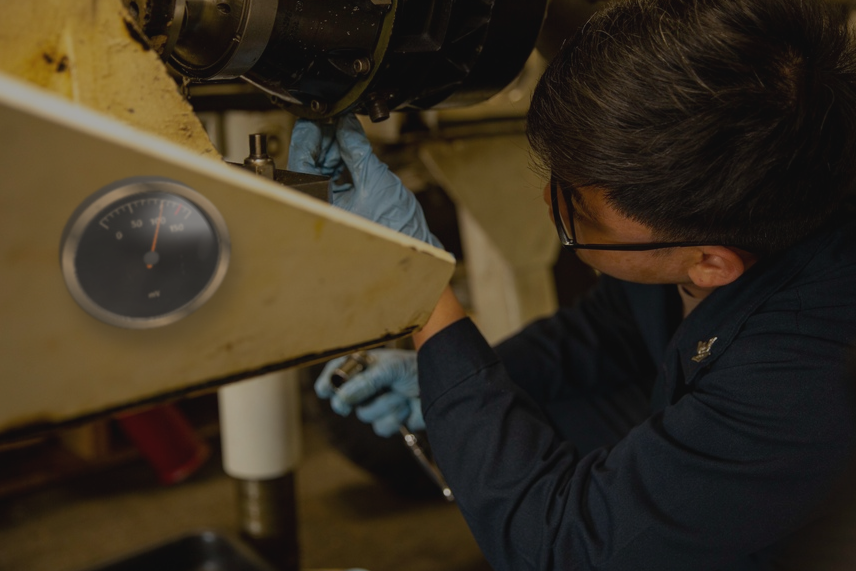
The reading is 100 mV
